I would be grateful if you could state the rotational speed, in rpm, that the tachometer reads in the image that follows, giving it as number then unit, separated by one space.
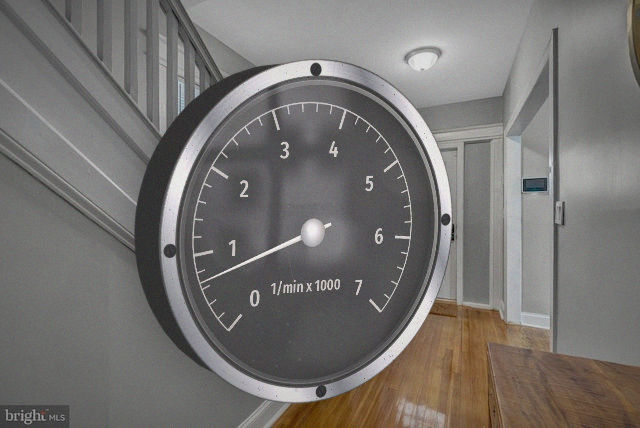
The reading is 700 rpm
